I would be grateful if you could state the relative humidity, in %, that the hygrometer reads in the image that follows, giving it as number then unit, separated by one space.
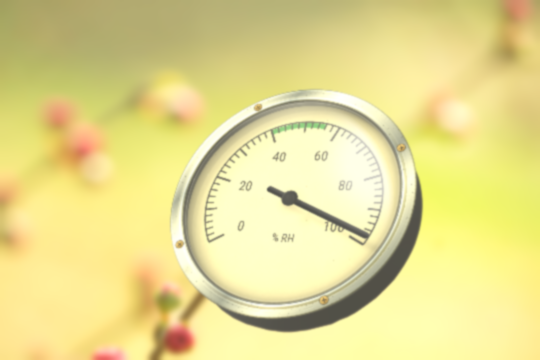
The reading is 98 %
